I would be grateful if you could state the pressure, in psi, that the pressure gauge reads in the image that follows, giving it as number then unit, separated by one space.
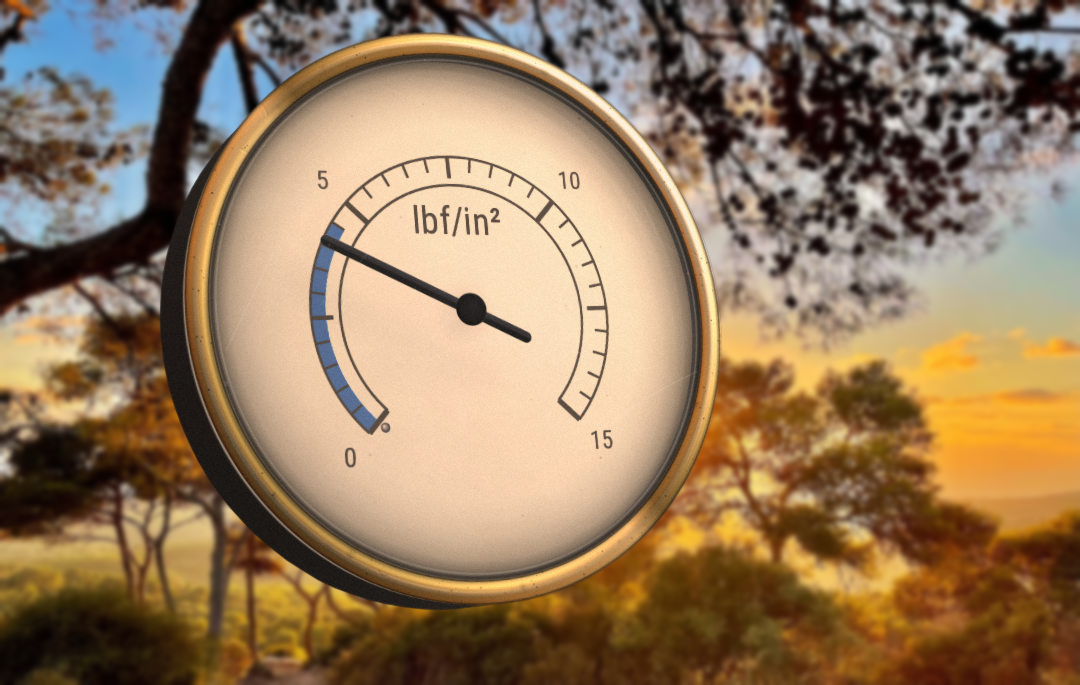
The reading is 4 psi
